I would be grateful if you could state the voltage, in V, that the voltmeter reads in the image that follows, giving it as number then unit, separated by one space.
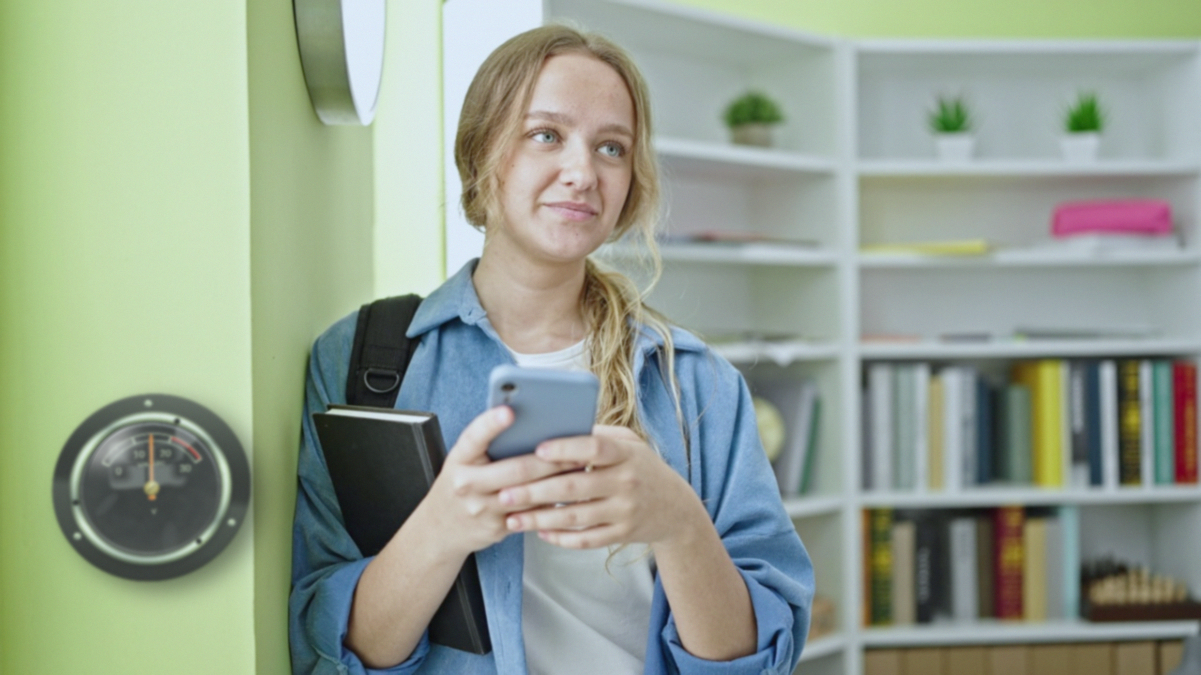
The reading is 15 V
